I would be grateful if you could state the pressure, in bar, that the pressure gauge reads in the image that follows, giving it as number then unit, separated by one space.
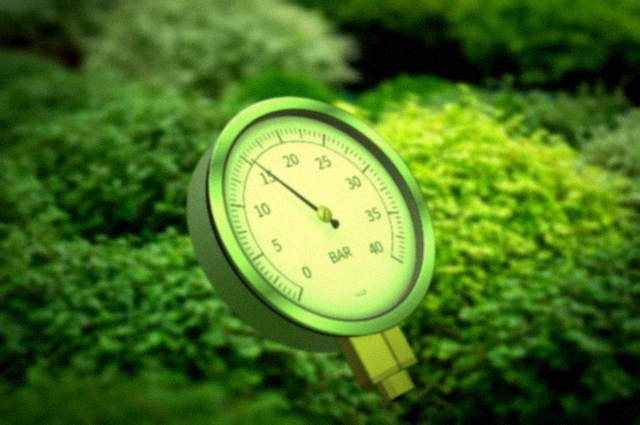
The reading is 15 bar
